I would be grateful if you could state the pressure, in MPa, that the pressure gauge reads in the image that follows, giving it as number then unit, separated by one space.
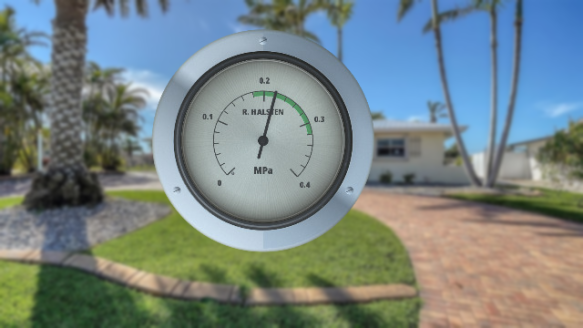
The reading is 0.22 MPa
